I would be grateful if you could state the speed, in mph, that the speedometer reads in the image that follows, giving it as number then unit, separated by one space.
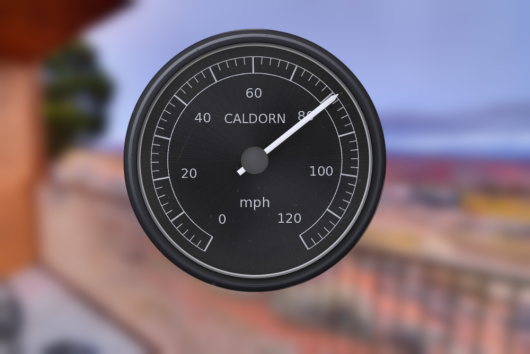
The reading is 81 mph
